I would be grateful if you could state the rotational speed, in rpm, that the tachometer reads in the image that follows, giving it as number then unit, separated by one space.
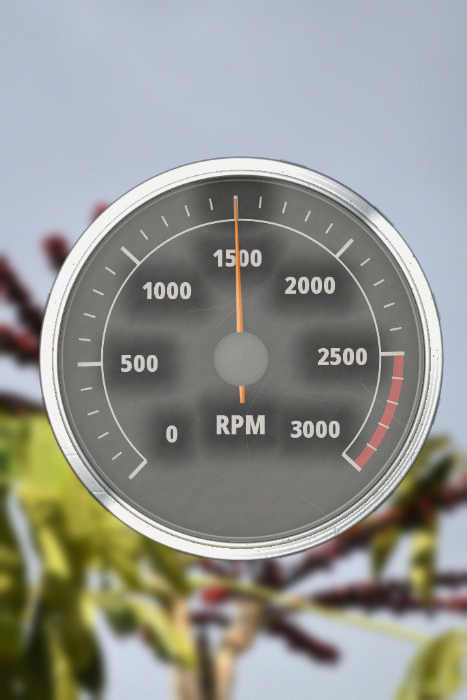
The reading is 1500 rpm
